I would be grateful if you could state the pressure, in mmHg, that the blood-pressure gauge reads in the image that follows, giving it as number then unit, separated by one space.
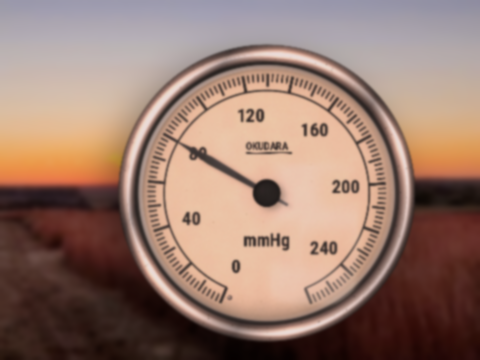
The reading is 80 mmHg
